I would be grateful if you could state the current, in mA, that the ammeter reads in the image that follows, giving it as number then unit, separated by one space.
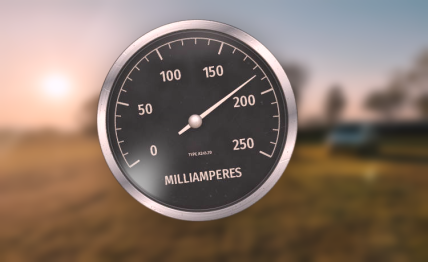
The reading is 185 mA
